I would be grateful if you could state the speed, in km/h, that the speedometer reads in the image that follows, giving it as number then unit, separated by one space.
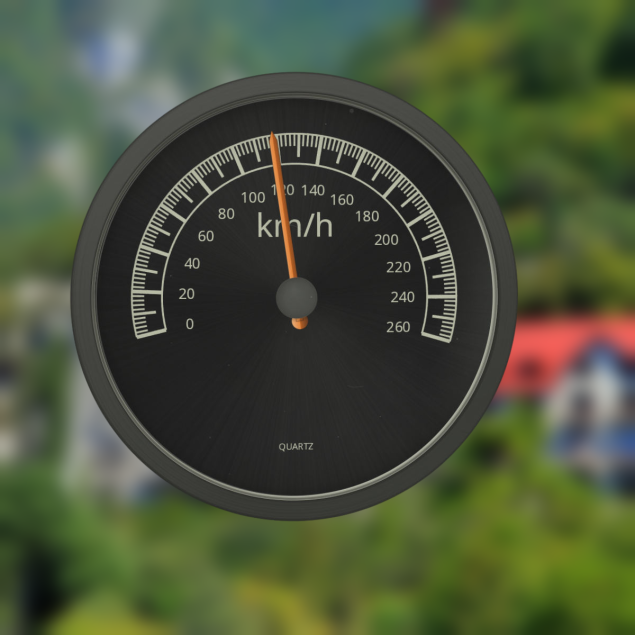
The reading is 118 km/h
